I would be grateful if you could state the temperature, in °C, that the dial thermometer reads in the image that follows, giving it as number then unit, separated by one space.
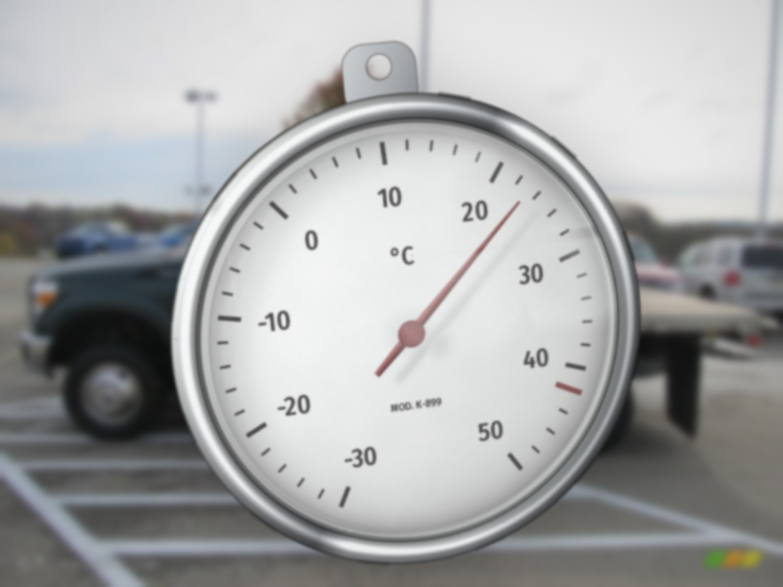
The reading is 23 °C
